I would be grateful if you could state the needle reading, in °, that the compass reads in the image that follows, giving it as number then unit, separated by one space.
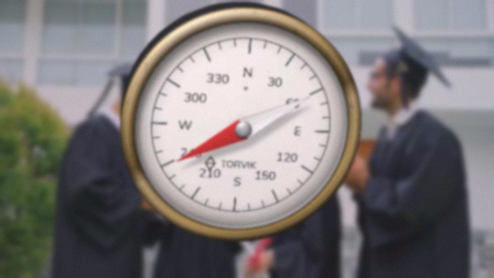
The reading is 240 °
